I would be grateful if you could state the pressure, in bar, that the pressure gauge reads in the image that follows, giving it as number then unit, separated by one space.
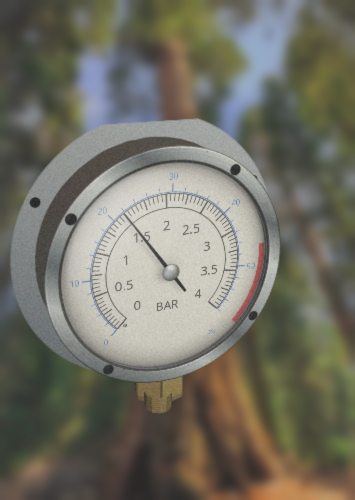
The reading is 1.5 bar
